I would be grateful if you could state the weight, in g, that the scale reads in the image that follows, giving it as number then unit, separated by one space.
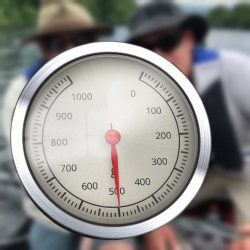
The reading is 500 g
